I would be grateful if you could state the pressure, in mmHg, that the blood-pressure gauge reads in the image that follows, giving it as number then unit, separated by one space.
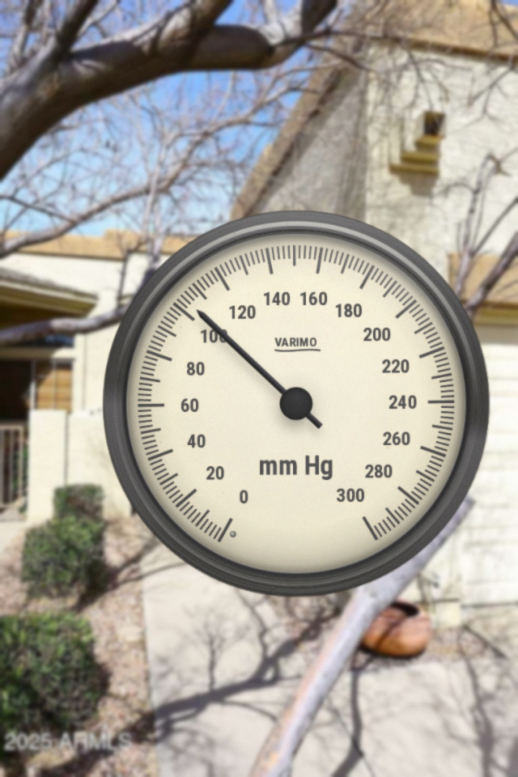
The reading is 104 mmHg
